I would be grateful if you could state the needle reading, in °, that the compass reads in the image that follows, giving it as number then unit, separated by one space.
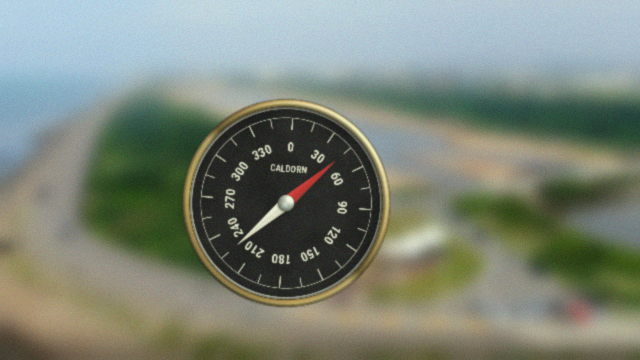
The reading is 45 °
